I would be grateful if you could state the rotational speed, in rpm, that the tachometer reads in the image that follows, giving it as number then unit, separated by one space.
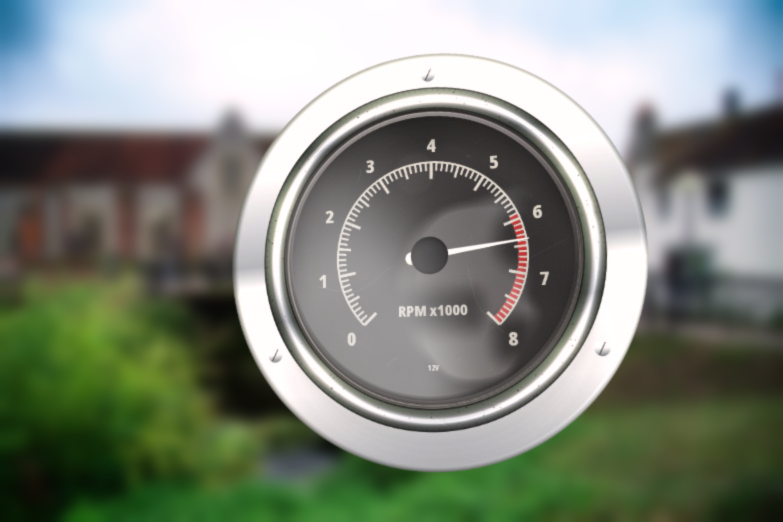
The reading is 6400 rpm
